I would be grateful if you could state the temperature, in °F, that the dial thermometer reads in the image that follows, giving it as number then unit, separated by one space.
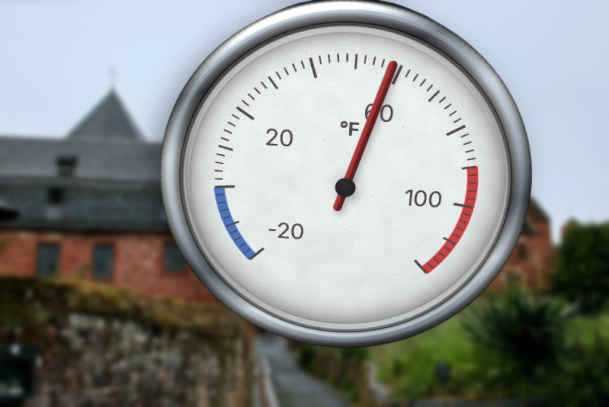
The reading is 58 °F
